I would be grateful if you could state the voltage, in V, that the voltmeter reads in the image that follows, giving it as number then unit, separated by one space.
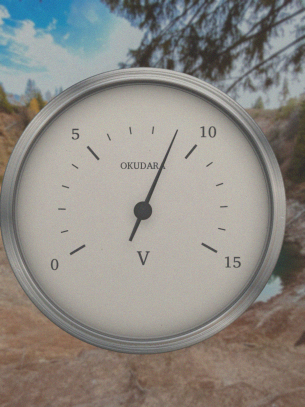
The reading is 9 V
